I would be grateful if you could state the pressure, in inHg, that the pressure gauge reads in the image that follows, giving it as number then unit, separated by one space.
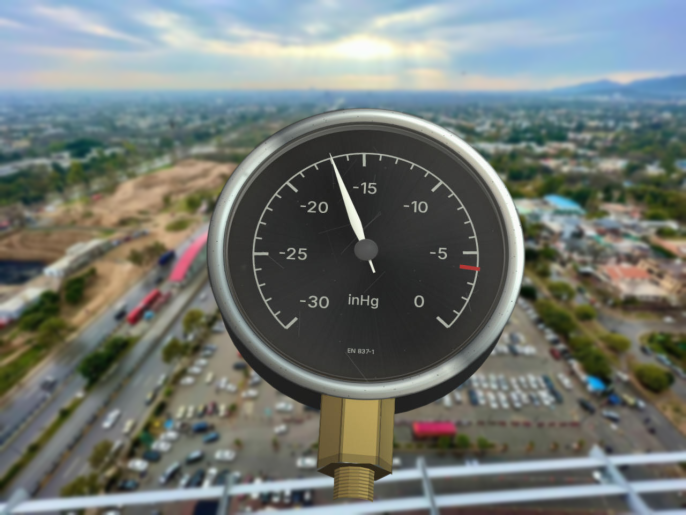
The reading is -17 inHg
